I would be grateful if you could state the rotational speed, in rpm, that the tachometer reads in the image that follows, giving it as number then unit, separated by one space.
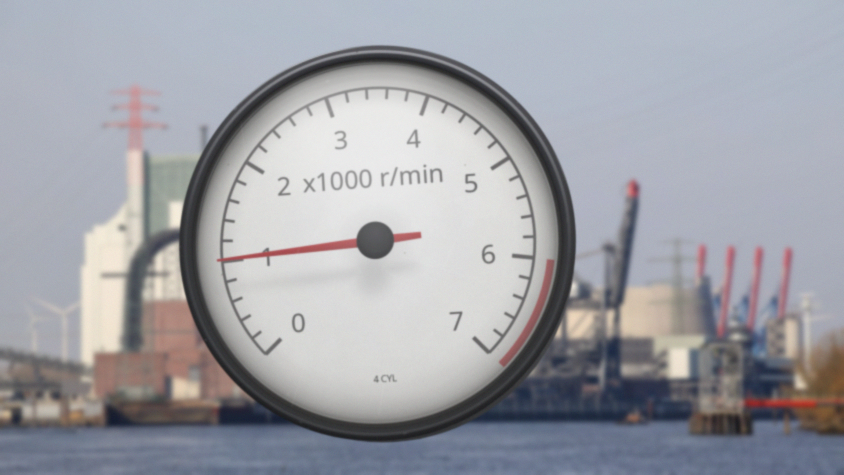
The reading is 1000 rpm
